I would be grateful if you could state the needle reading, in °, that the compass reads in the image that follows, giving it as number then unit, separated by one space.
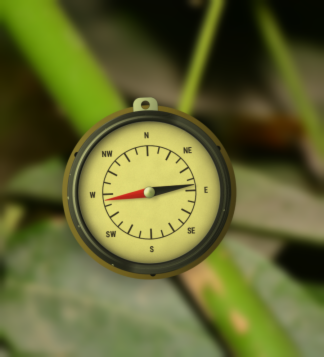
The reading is 262.5 °
